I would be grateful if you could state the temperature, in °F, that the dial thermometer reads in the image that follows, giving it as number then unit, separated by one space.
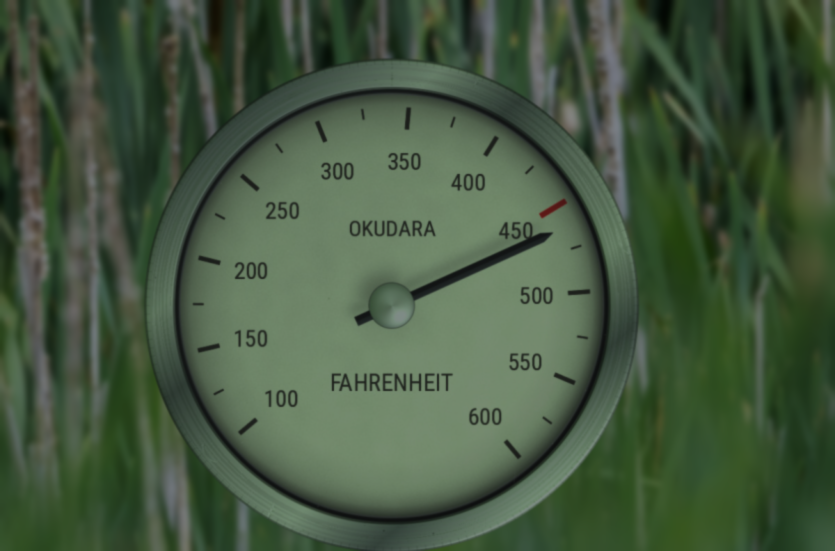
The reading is 462.5 °F
